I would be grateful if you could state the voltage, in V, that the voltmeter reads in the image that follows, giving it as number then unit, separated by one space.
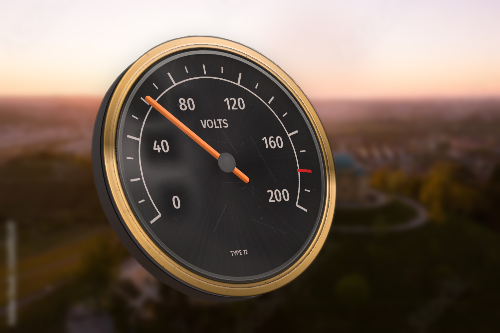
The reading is 60 V
